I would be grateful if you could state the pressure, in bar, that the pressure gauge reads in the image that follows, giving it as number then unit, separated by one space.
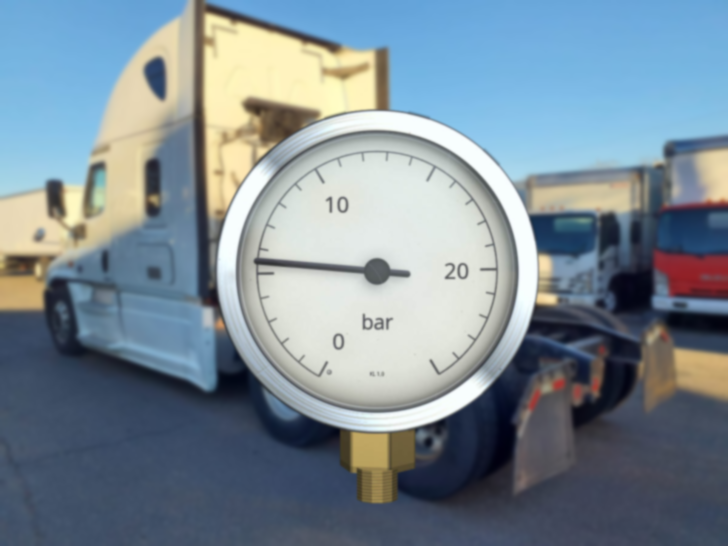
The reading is 5.5 bar
